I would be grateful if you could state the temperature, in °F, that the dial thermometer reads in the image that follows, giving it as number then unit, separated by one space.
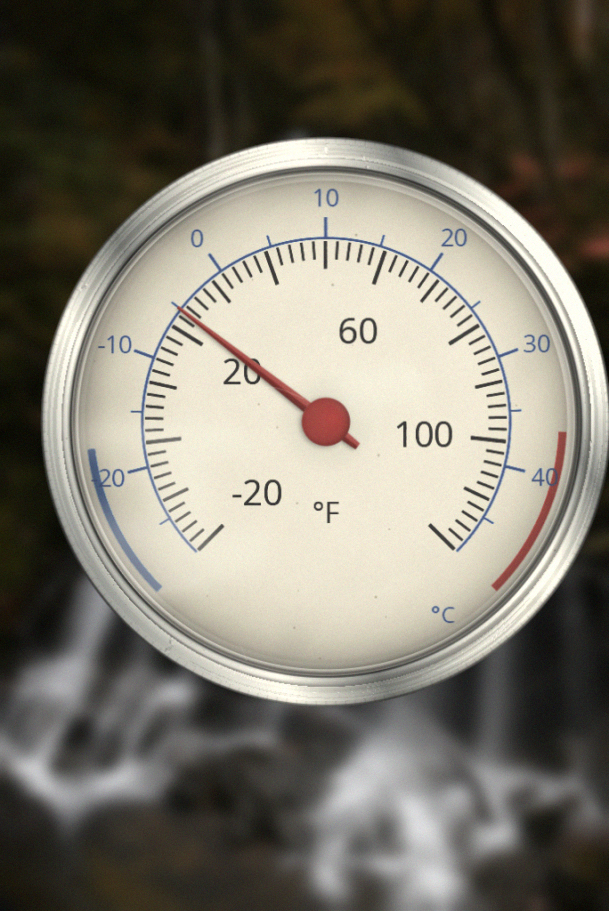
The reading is 23 °F
